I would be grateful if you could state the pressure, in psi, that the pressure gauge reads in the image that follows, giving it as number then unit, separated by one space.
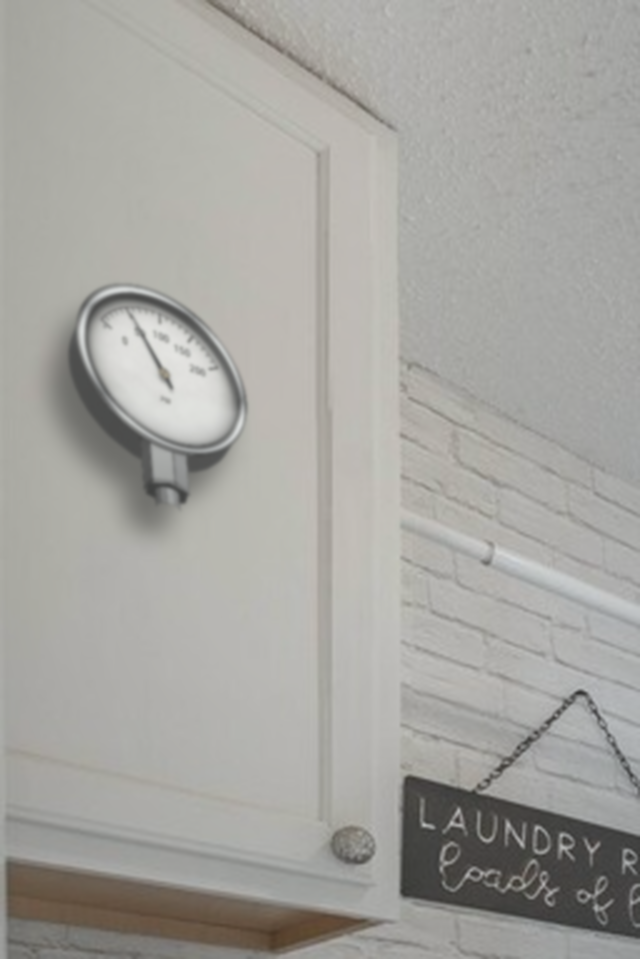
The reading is 50 psi
